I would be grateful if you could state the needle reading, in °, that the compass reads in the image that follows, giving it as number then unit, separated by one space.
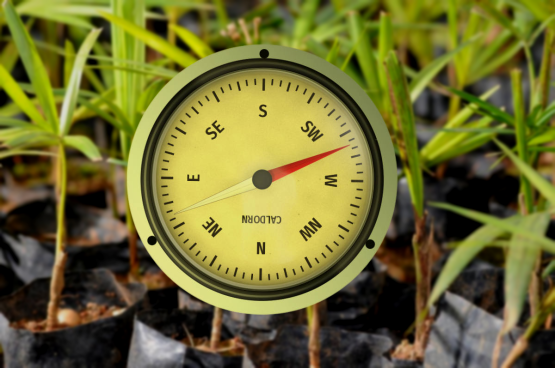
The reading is 247.5 °
